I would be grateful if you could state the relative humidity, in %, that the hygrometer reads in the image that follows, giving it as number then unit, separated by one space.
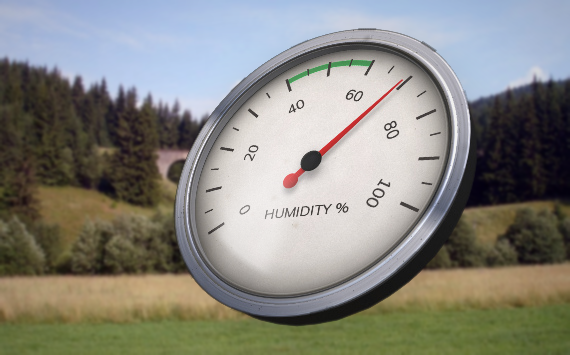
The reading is 70 %
